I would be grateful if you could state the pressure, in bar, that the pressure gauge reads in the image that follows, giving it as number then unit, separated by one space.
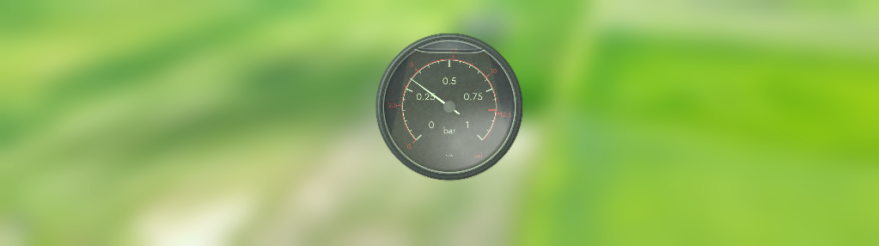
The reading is 0.3 bar
